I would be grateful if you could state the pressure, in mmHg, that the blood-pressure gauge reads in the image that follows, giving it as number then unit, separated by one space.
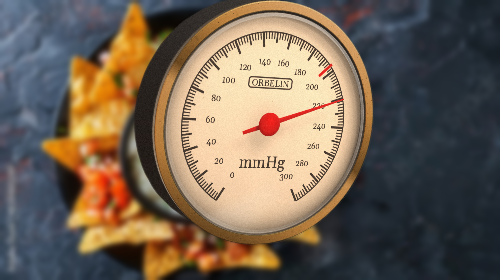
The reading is 220 mmHg
